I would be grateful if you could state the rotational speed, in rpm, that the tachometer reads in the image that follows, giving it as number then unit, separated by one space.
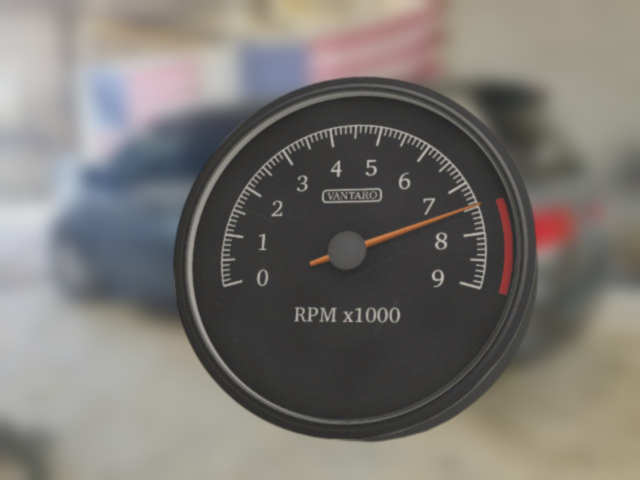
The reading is 7500 rpm
